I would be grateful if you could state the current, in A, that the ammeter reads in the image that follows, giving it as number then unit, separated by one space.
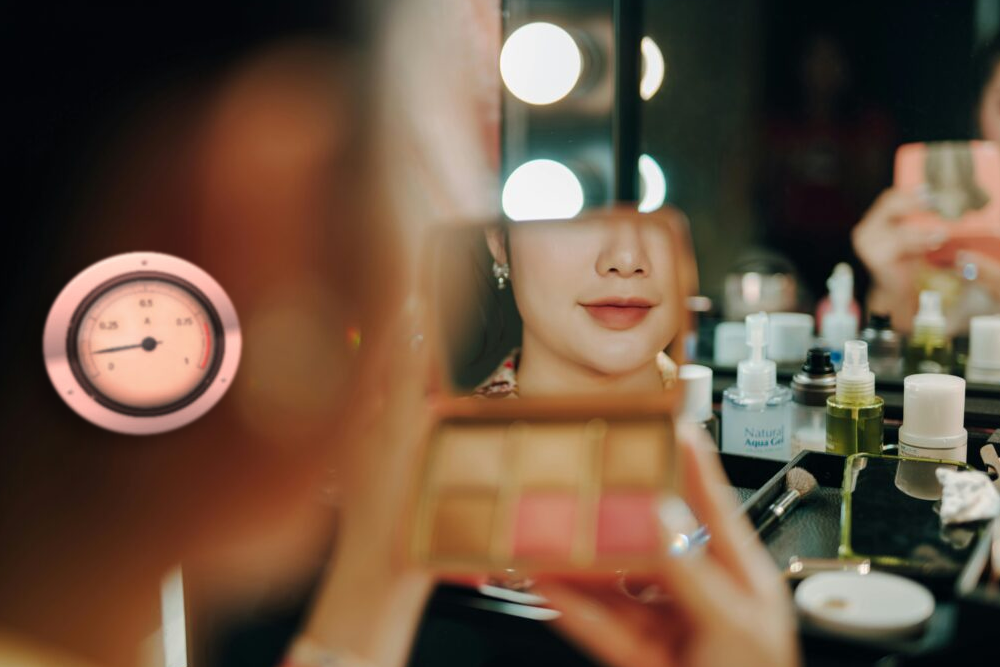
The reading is 0.1 A
